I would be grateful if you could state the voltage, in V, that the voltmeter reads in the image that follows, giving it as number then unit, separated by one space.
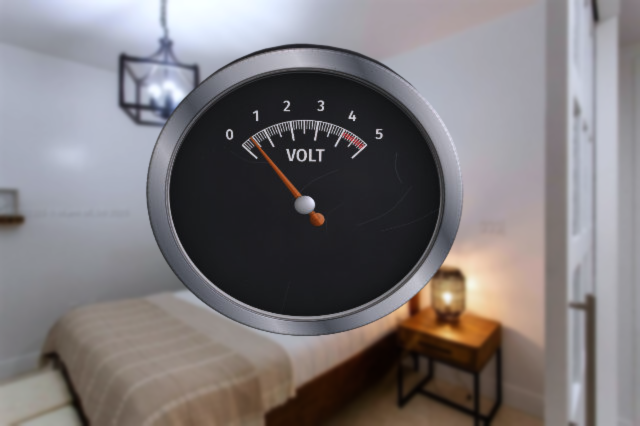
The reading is 0.5 V
